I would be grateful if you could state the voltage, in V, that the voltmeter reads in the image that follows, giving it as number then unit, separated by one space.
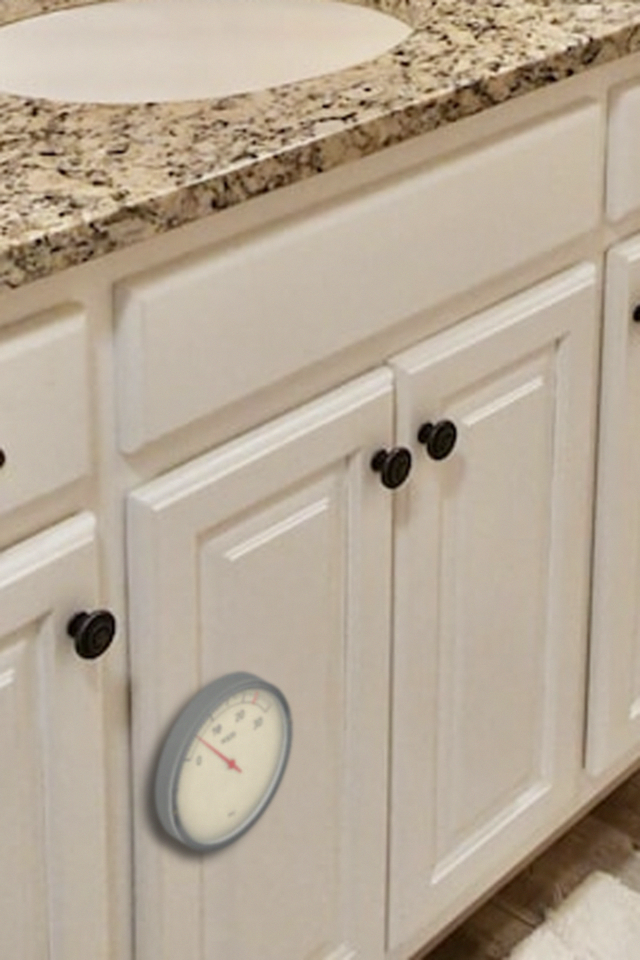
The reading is 5 V
